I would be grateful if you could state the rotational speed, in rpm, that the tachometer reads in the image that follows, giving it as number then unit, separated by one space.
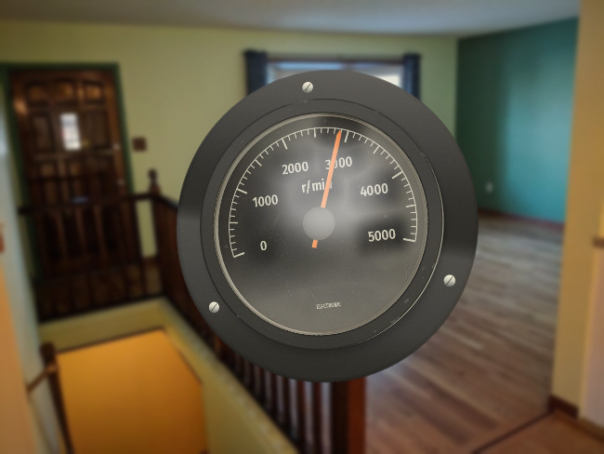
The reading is 2900 rpm
